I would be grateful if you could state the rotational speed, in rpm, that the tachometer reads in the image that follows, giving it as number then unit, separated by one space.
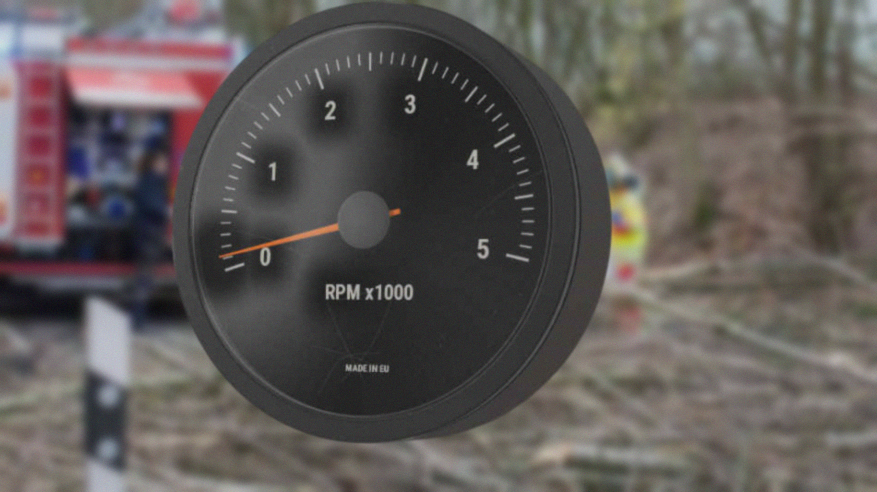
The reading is 100 rpm
